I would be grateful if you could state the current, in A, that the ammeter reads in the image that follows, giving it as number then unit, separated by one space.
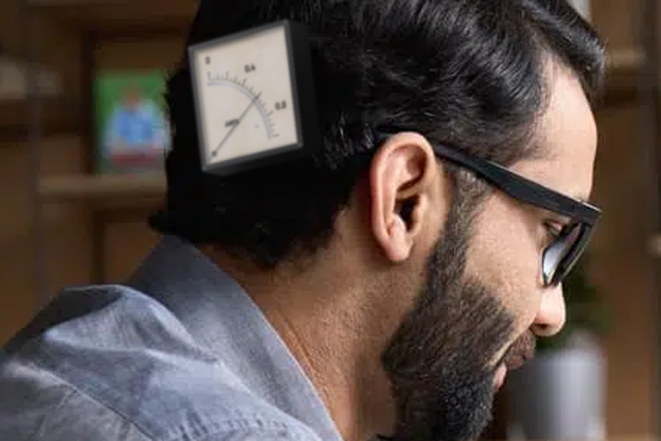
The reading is 0.6 A
